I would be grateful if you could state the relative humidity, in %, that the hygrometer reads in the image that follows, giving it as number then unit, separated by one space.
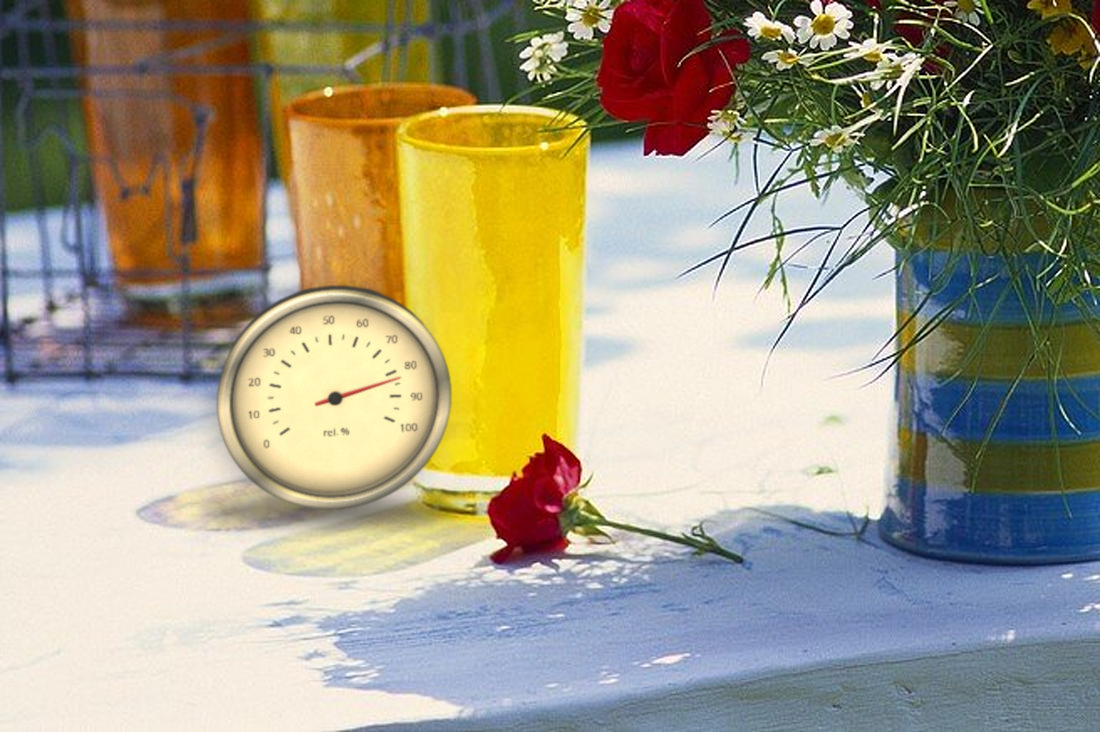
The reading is 82.5 %
